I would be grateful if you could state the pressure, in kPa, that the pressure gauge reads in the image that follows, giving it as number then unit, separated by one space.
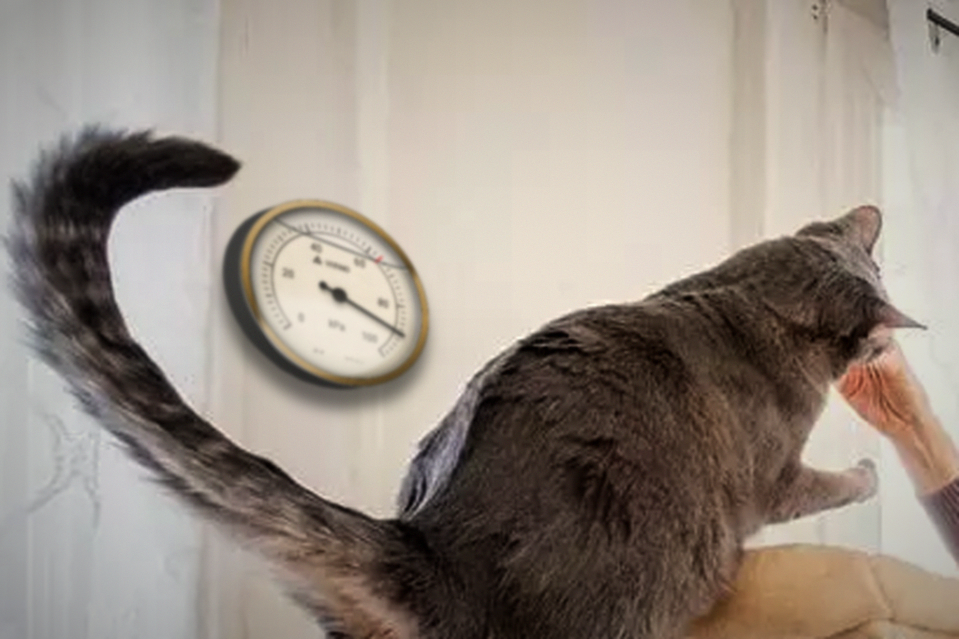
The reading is 90 kPa
